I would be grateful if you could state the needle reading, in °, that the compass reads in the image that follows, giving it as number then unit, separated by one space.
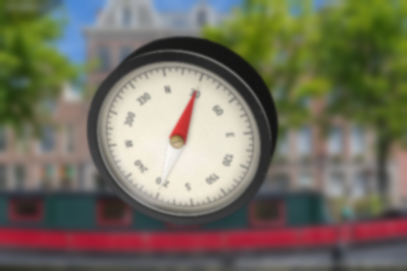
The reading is 30 °
